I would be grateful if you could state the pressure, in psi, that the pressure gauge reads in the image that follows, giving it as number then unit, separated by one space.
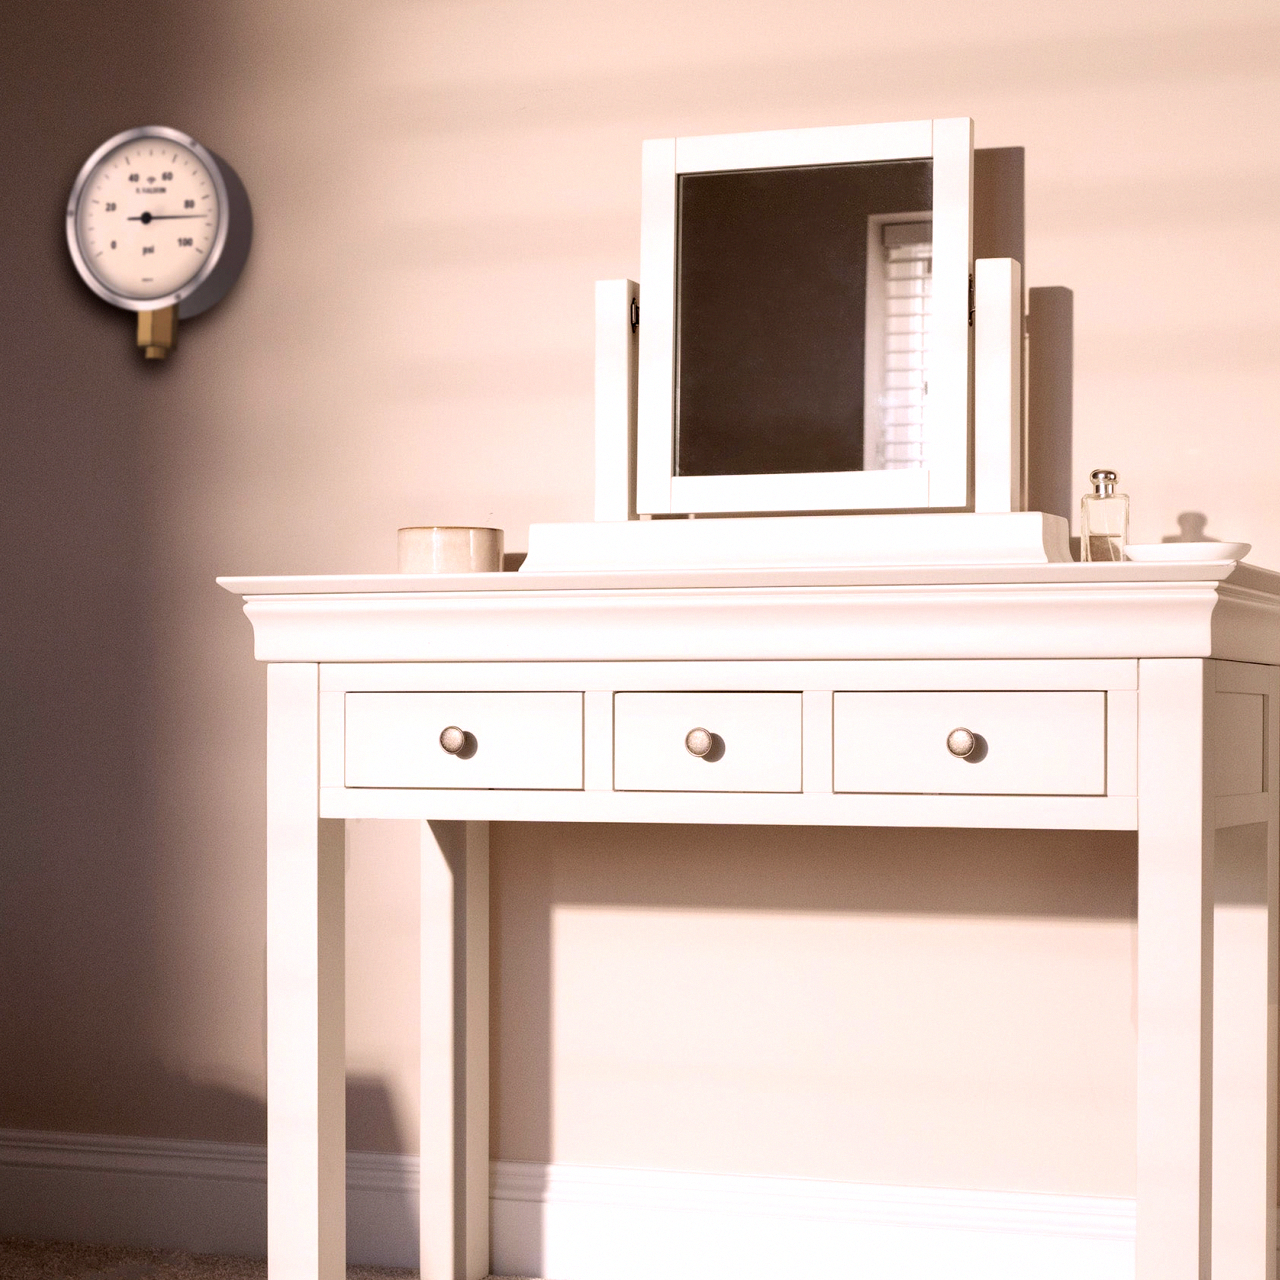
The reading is 87.5 psi
